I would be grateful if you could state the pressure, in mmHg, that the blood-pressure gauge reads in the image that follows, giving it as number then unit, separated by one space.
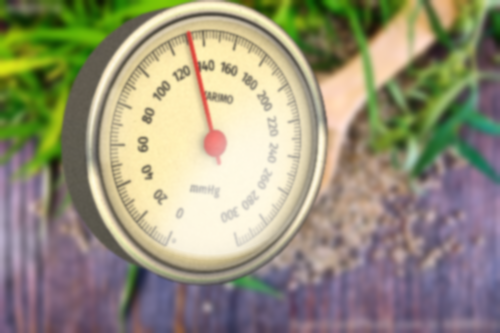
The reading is 130 mmHg
